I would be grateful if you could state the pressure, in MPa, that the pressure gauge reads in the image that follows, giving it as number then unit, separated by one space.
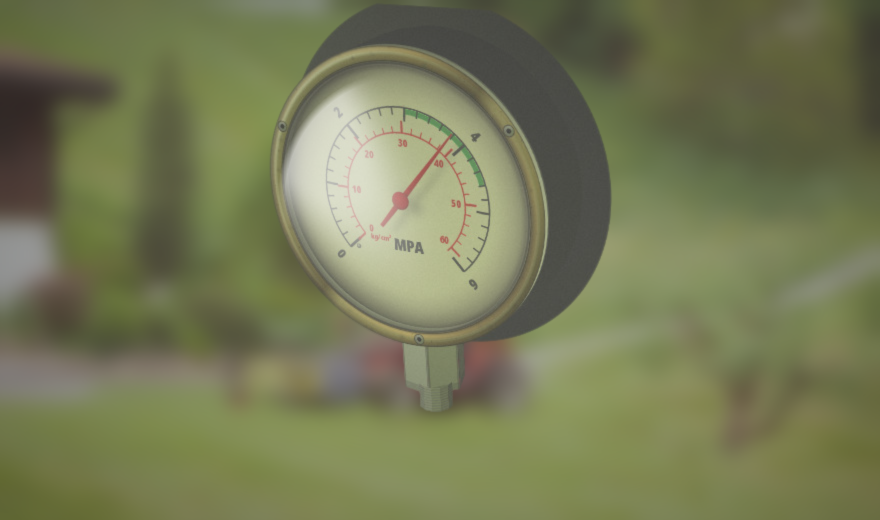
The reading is 3.8 MPa
